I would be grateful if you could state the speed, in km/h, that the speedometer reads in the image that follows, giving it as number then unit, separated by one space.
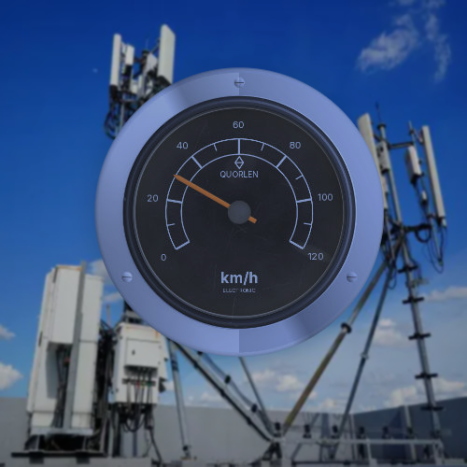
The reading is 30 km/h
